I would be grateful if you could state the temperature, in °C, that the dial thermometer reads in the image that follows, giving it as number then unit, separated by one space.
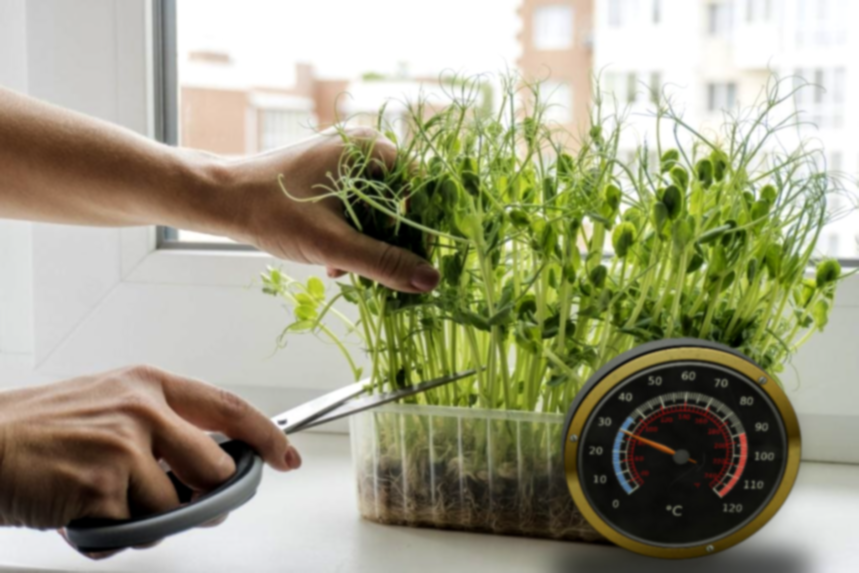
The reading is 30 °C
